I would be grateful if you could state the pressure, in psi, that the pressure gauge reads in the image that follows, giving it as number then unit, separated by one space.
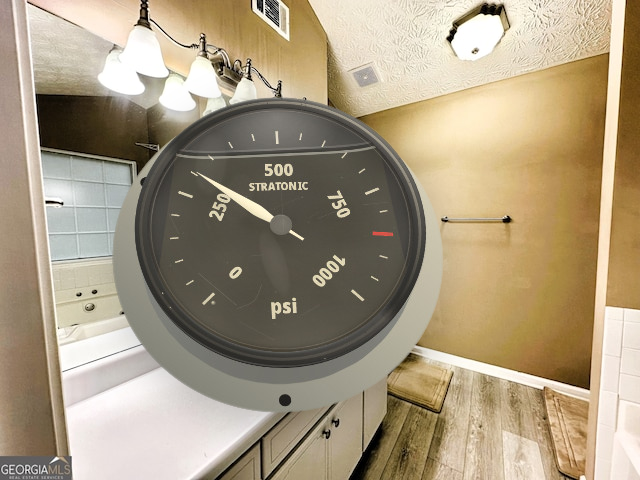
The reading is 300 psi
